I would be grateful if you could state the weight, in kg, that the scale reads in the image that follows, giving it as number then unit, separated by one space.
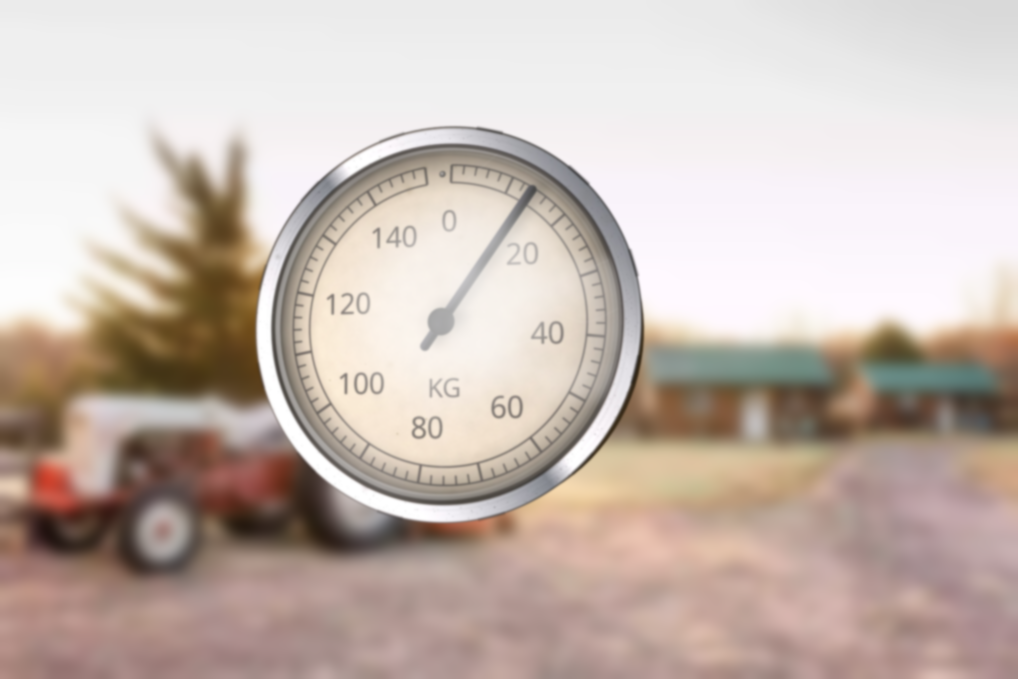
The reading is 14 kg
